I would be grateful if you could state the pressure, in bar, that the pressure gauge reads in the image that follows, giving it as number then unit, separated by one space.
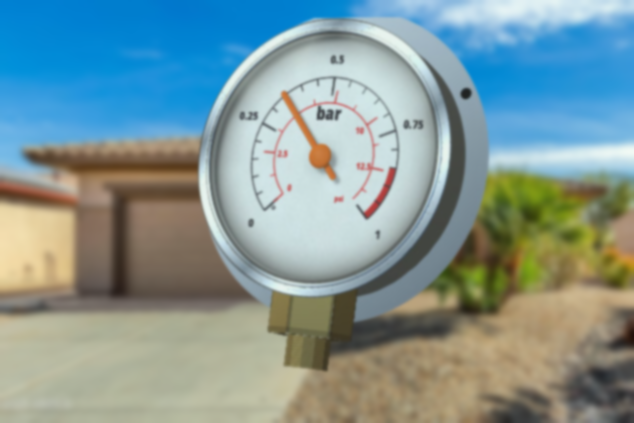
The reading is 0.35 bar
